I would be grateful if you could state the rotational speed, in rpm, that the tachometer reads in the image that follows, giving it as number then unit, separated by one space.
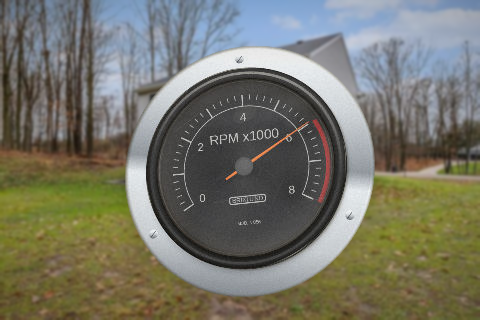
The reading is 6000 rpm
